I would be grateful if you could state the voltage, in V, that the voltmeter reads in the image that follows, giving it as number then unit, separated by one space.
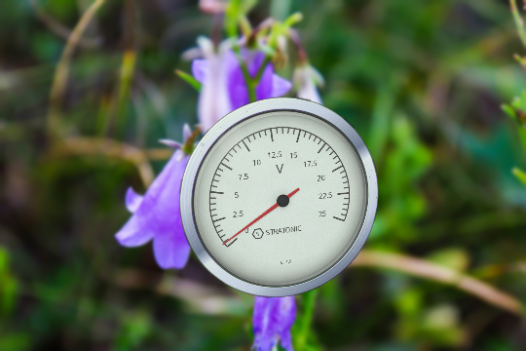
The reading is 0.5 V
